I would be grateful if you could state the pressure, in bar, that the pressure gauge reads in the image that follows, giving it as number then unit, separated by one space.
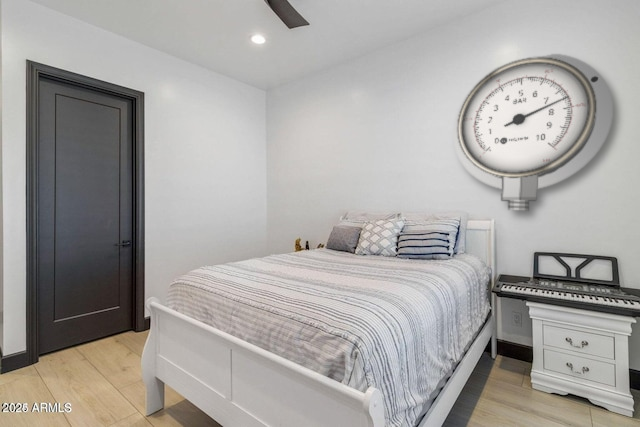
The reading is 7.5 bar
